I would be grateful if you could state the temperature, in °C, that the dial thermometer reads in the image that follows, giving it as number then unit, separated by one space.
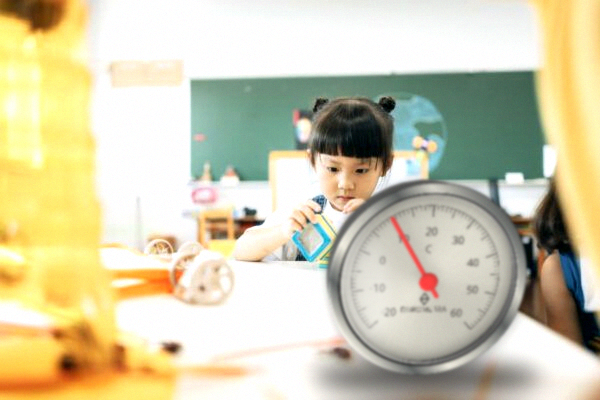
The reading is 10 °C
